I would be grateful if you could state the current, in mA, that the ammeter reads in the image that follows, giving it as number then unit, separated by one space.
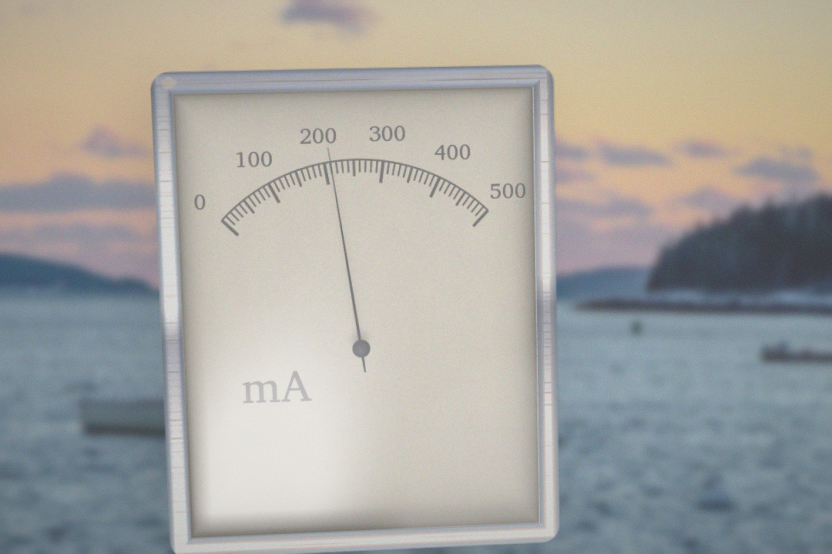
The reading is 210 mA
